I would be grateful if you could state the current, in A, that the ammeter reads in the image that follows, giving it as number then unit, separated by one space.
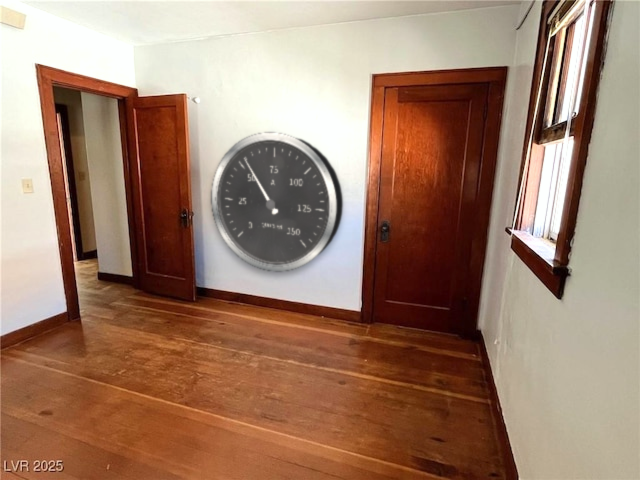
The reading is 55 A
